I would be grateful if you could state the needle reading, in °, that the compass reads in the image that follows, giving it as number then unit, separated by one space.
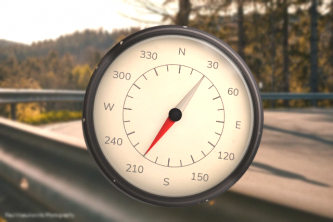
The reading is 210 °
